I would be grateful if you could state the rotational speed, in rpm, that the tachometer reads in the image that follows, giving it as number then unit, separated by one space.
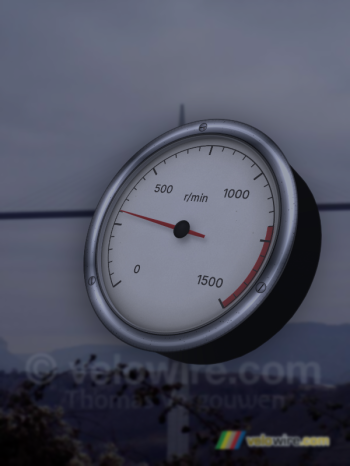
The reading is 300 rpm
